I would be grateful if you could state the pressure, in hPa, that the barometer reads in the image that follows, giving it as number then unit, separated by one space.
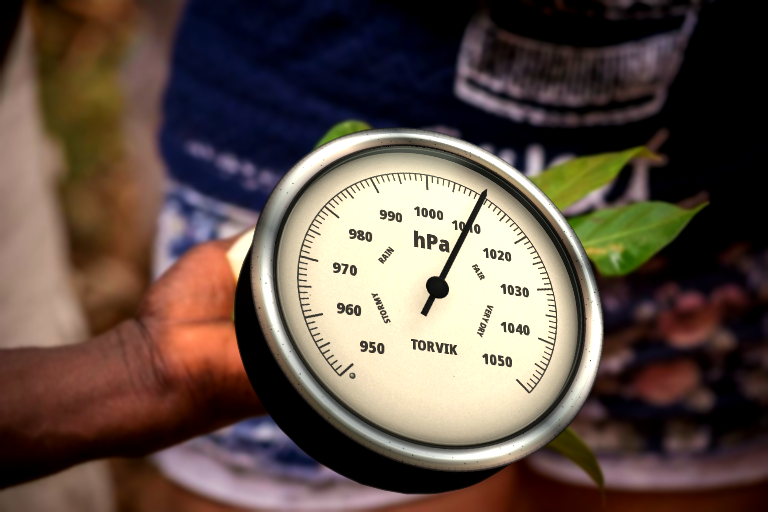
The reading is 1010 hPa
